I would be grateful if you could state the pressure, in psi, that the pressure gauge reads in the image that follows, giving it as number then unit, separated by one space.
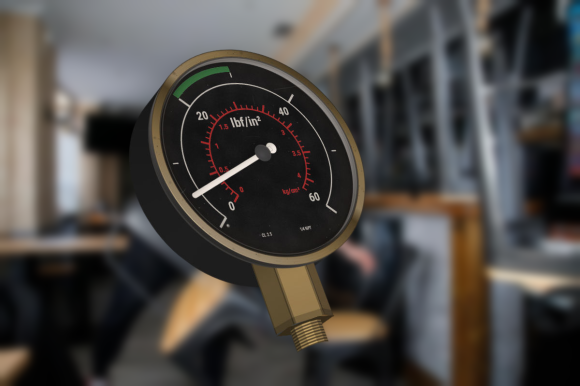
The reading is 5 psi
